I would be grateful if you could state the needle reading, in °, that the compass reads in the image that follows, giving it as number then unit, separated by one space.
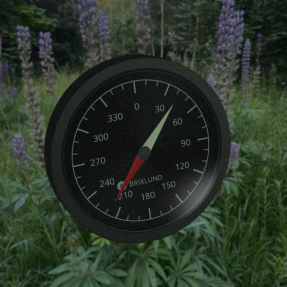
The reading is 220 °
